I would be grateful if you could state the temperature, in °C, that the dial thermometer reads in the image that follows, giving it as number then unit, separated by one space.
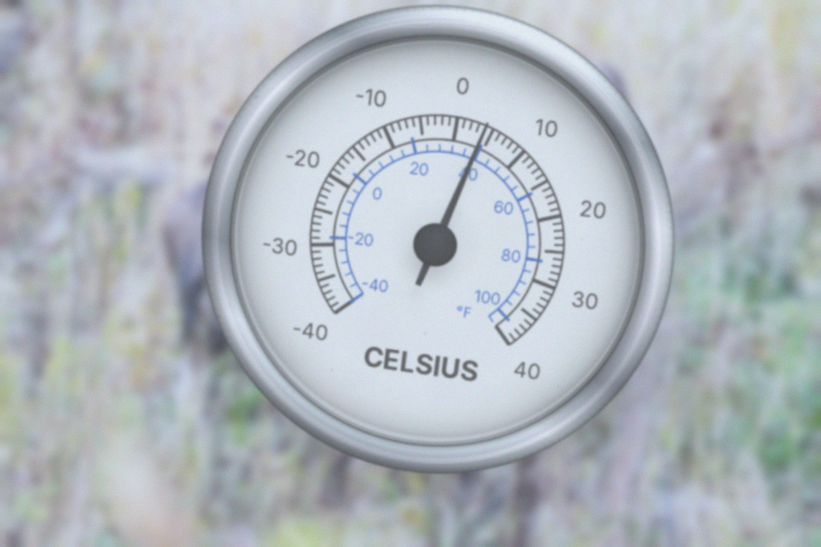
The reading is 4 °C
